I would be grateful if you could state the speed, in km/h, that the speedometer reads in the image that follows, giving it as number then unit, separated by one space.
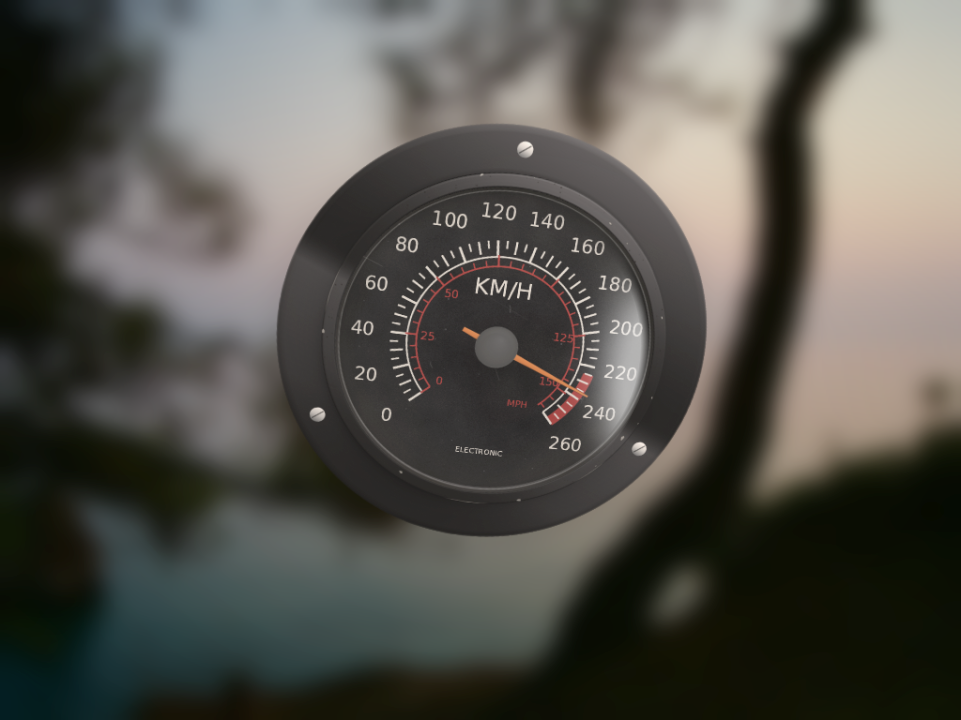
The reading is 235 km/h
